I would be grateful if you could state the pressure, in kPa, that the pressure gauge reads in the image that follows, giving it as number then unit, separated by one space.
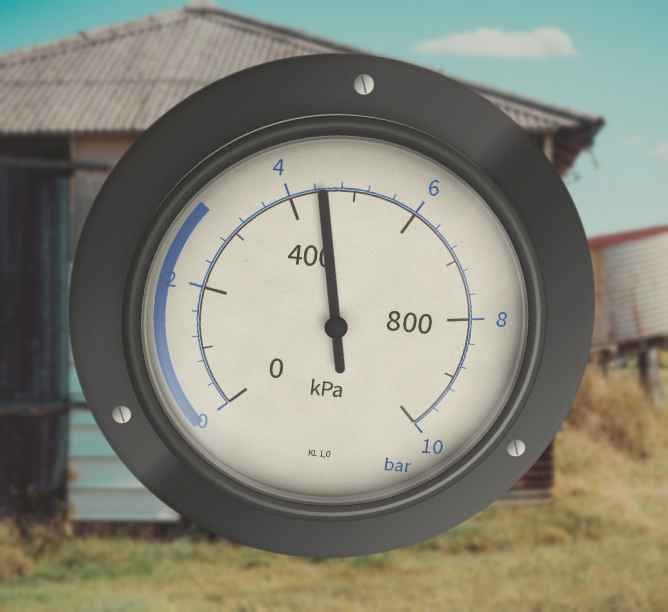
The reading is 450 kPa
